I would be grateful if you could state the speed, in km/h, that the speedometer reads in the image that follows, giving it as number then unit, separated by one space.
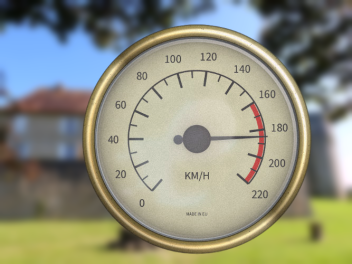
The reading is 185 km/h
